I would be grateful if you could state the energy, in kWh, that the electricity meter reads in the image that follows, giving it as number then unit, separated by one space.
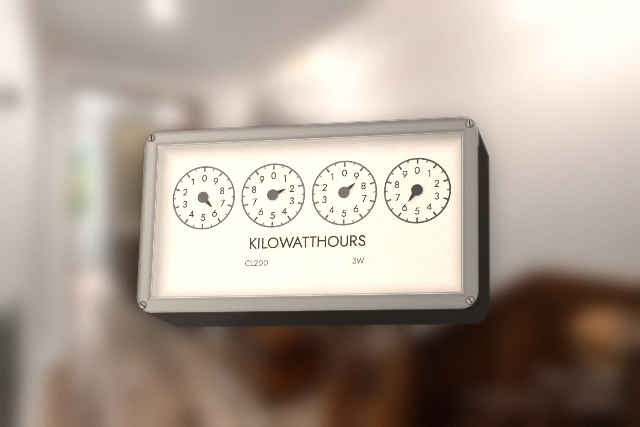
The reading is 6186 kWh
